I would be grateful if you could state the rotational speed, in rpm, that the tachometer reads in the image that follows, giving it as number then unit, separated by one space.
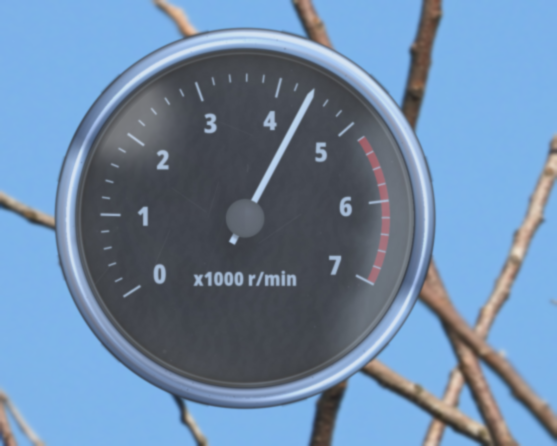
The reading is 4400 rpm
